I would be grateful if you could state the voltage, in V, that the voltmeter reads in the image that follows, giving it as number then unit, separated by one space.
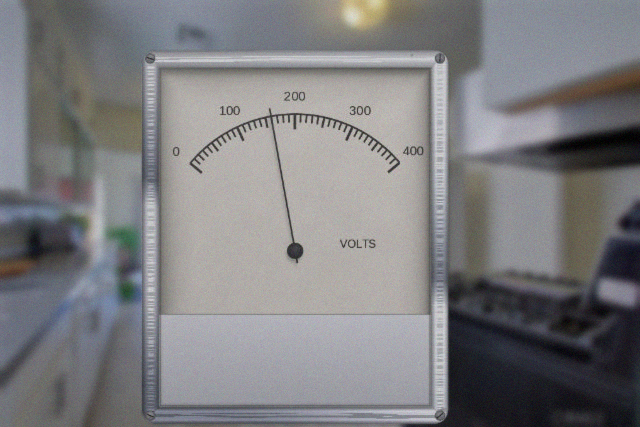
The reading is 160 V
